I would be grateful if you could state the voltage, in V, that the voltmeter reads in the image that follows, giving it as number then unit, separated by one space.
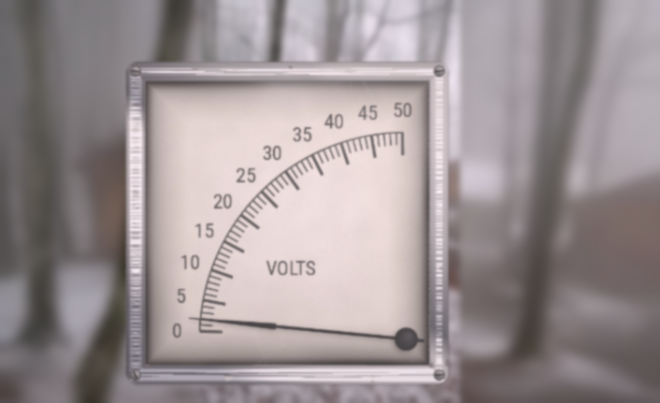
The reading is 2 V
